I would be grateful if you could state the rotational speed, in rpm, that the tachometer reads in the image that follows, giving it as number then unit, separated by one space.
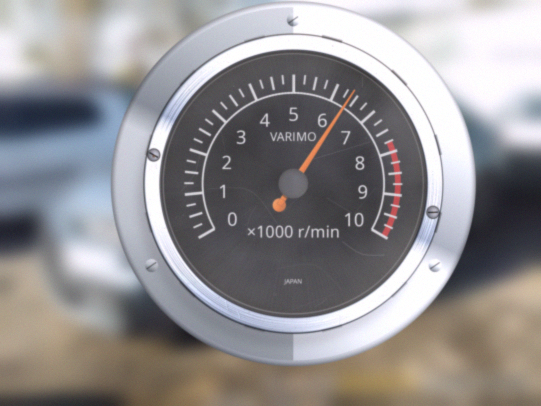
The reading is 6375 rpm
